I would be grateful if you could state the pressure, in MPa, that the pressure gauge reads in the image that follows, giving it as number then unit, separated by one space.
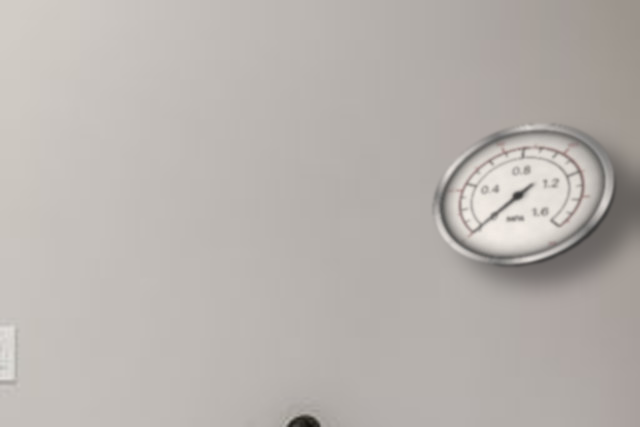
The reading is 0 MPa
